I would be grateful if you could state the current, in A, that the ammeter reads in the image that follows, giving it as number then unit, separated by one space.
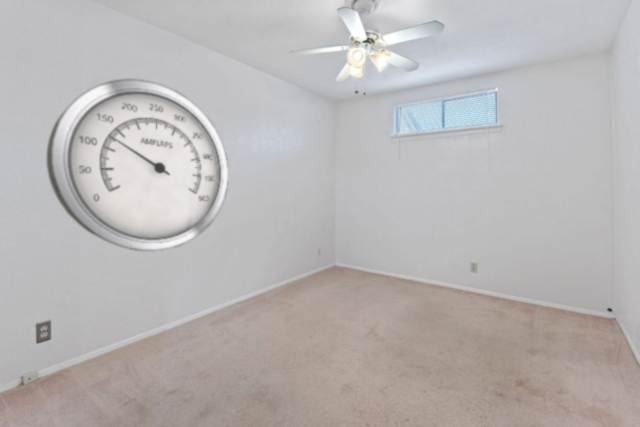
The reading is 125 A
